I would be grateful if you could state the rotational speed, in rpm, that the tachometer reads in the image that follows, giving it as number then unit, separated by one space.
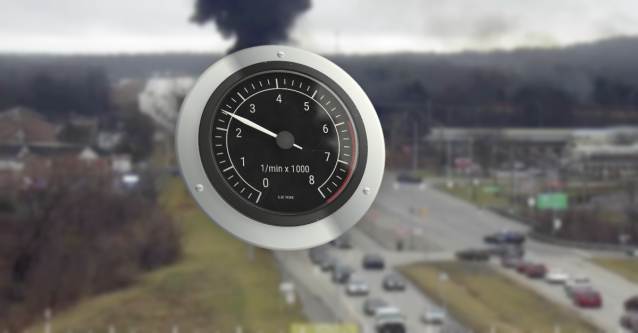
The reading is 2400 rpm
